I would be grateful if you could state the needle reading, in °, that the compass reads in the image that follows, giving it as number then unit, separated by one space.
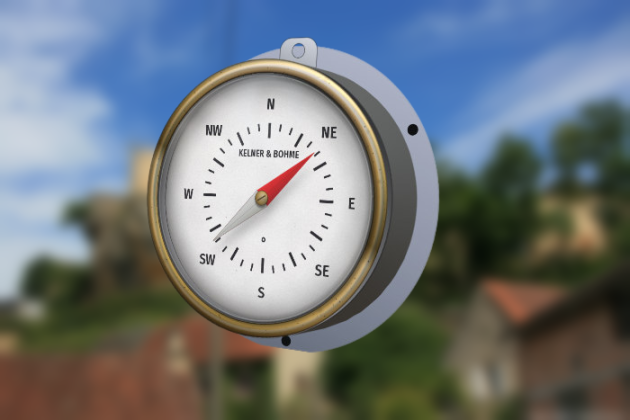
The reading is 50 °
